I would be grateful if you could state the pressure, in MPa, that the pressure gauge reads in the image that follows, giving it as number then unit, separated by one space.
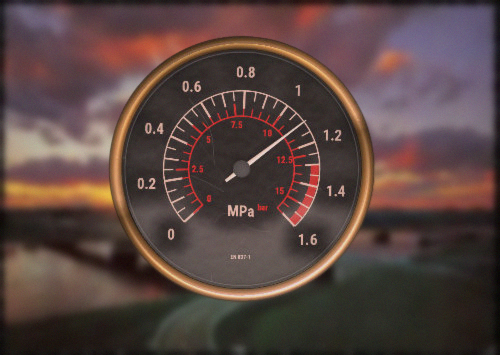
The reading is 1.1 MPa
